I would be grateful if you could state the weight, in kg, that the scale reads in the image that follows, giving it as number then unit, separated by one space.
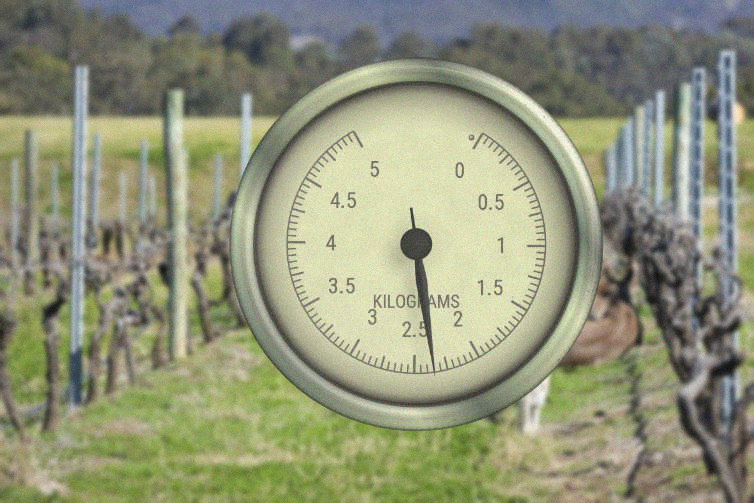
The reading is 2.35 kg
